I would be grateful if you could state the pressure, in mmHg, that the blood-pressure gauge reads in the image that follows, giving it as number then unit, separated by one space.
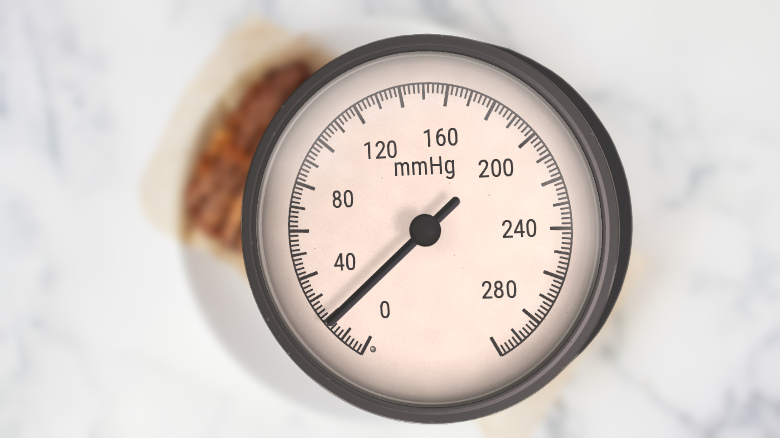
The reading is 18 mmHg
